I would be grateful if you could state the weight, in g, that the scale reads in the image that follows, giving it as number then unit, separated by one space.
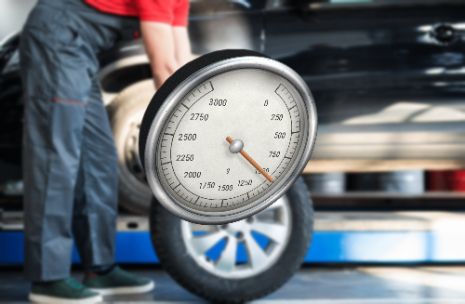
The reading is 1000 g
